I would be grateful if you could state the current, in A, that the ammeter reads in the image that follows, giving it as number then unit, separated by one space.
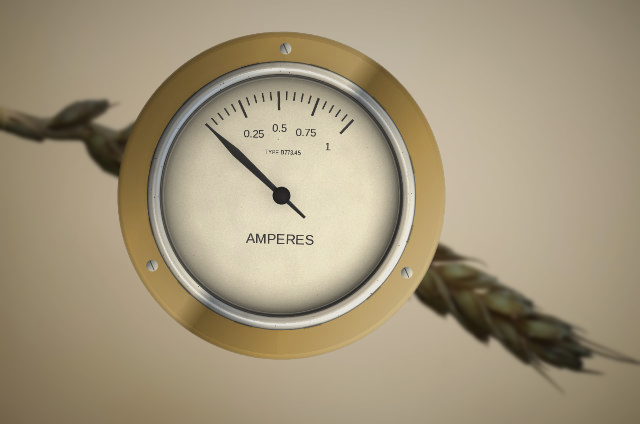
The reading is 0 A
